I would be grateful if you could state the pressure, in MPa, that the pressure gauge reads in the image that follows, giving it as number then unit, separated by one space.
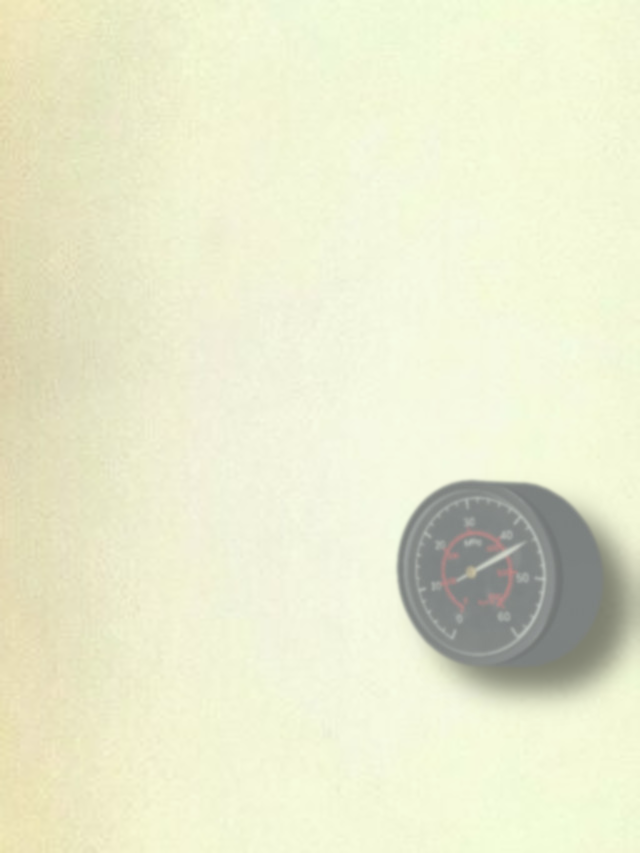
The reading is 44 MPa
